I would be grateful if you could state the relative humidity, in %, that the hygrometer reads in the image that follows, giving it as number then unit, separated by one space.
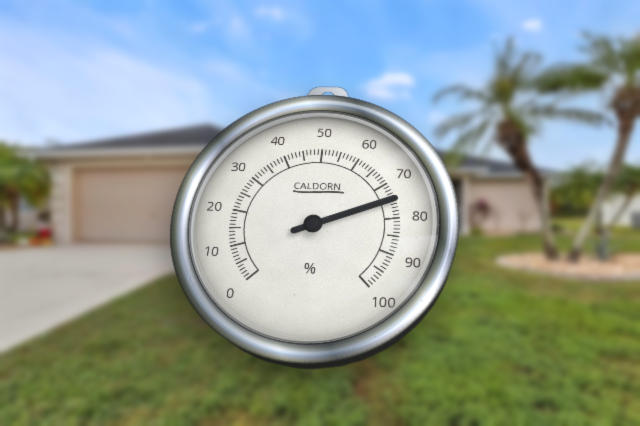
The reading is 75 %
